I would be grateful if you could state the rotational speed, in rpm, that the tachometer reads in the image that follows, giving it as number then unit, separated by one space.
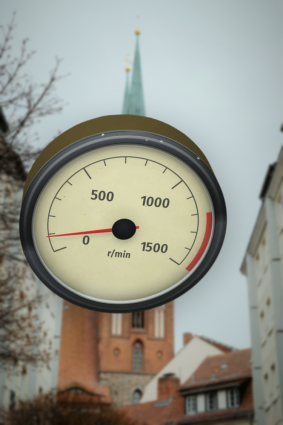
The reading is 100 rpm
